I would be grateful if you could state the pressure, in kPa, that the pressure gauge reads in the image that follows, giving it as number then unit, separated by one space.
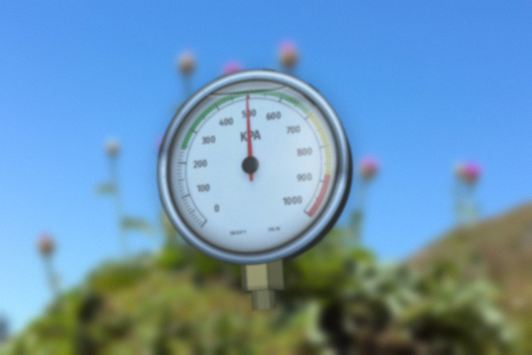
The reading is 500 kPa
